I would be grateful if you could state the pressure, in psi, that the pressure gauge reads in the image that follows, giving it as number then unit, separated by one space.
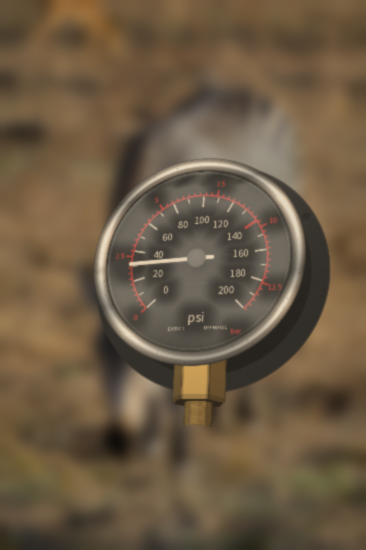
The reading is 30 psi
